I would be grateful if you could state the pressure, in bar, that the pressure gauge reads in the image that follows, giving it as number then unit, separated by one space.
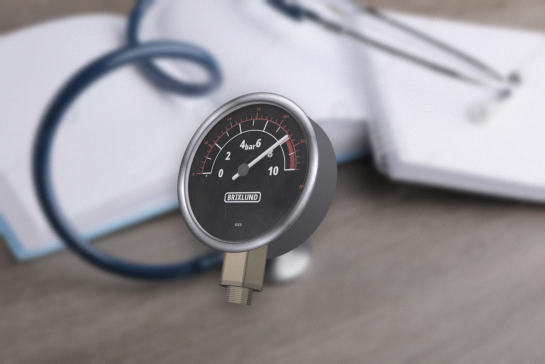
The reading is 8 bar
